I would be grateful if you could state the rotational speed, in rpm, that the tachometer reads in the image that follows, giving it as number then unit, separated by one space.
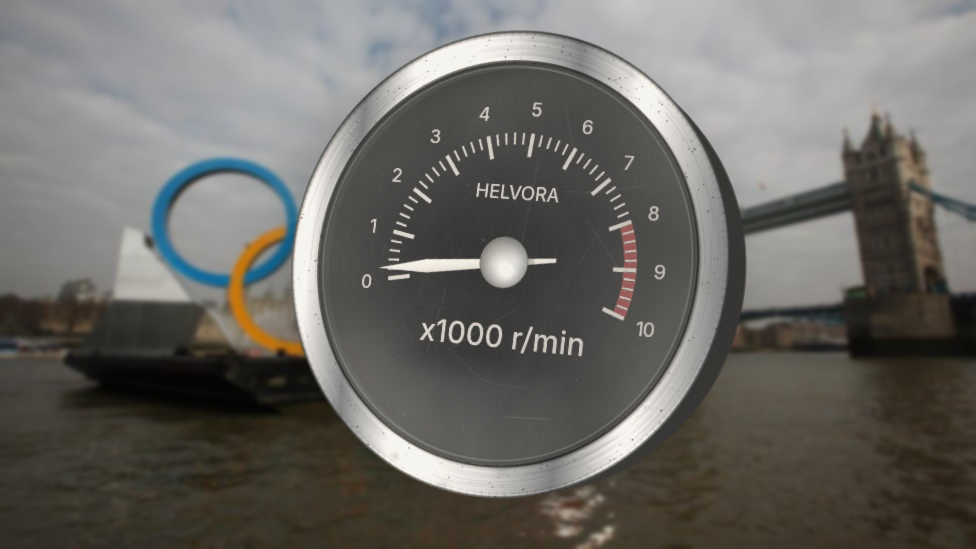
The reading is 200 rpm
